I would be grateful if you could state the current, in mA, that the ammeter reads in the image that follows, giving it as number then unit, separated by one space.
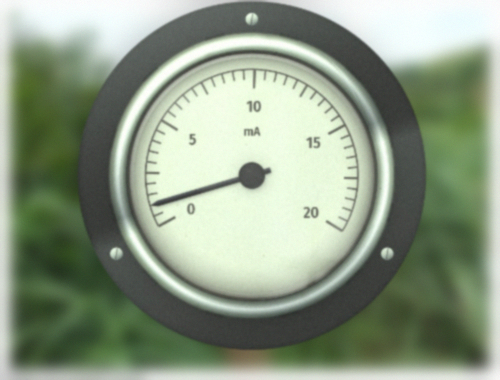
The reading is 1 mA
